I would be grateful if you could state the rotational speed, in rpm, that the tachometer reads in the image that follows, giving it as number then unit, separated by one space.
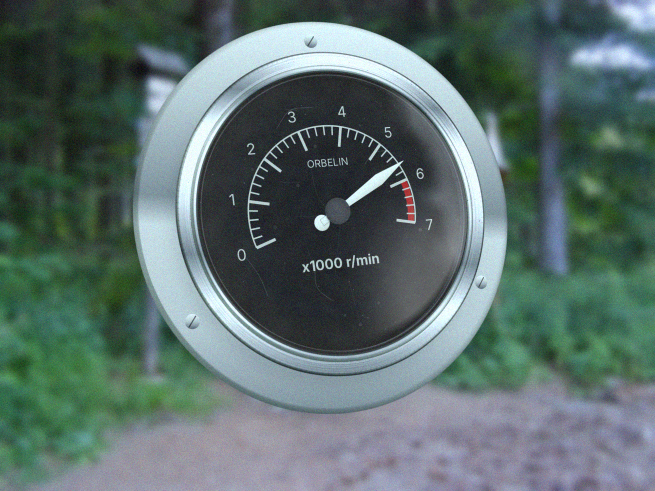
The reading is 5600 rpm
